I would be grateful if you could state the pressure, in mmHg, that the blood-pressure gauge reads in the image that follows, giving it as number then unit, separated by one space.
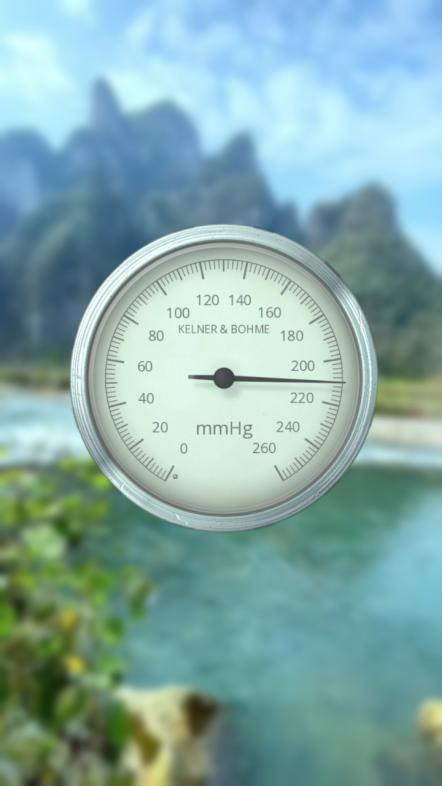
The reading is 210 mmHg
